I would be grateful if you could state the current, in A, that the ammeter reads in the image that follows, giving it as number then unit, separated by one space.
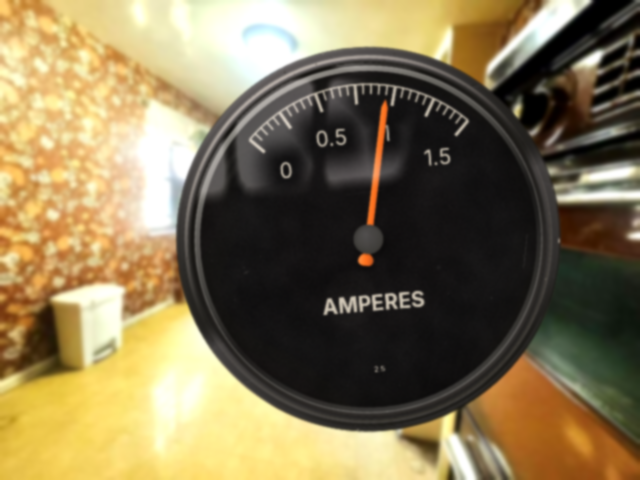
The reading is 0.95 A
